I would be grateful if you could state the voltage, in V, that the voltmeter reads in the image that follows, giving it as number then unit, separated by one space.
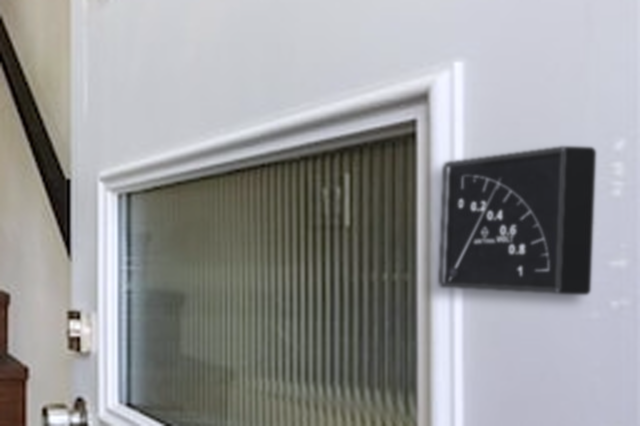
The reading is 0.3 V
